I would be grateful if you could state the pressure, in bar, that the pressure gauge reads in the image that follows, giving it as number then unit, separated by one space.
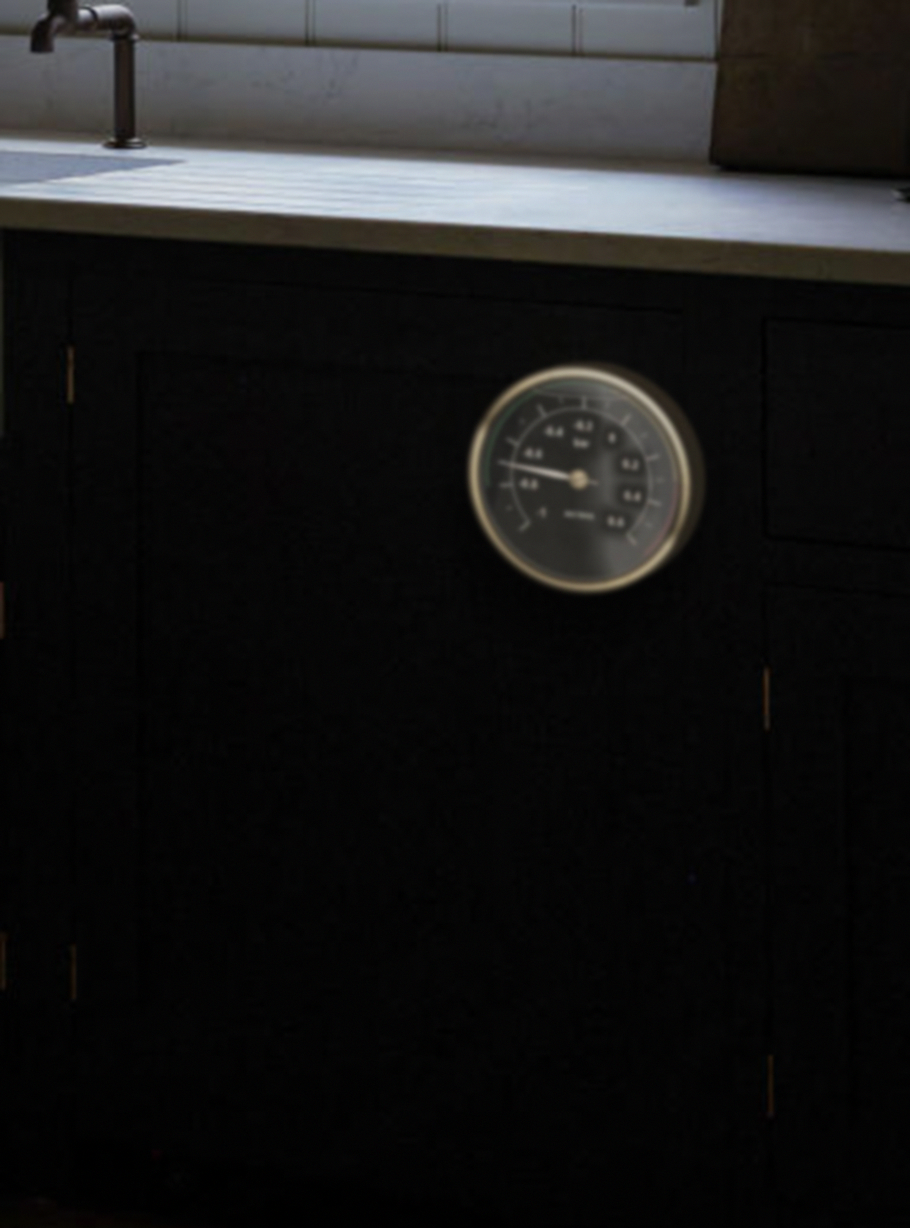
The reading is -0.7 bar
